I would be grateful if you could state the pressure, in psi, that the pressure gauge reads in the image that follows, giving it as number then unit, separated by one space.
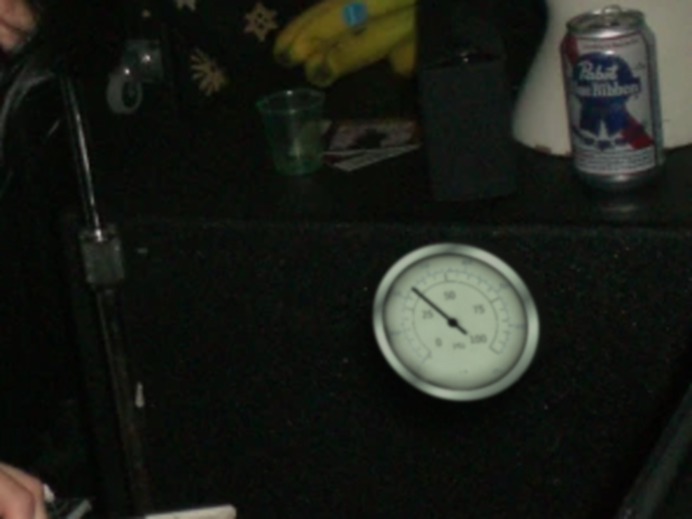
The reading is 35 psi
